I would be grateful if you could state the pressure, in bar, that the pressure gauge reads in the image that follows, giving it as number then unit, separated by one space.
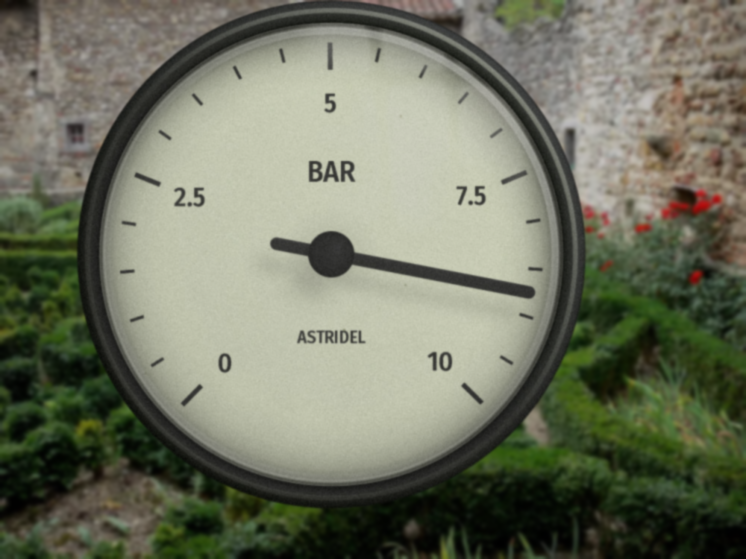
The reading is 8.75 bar
